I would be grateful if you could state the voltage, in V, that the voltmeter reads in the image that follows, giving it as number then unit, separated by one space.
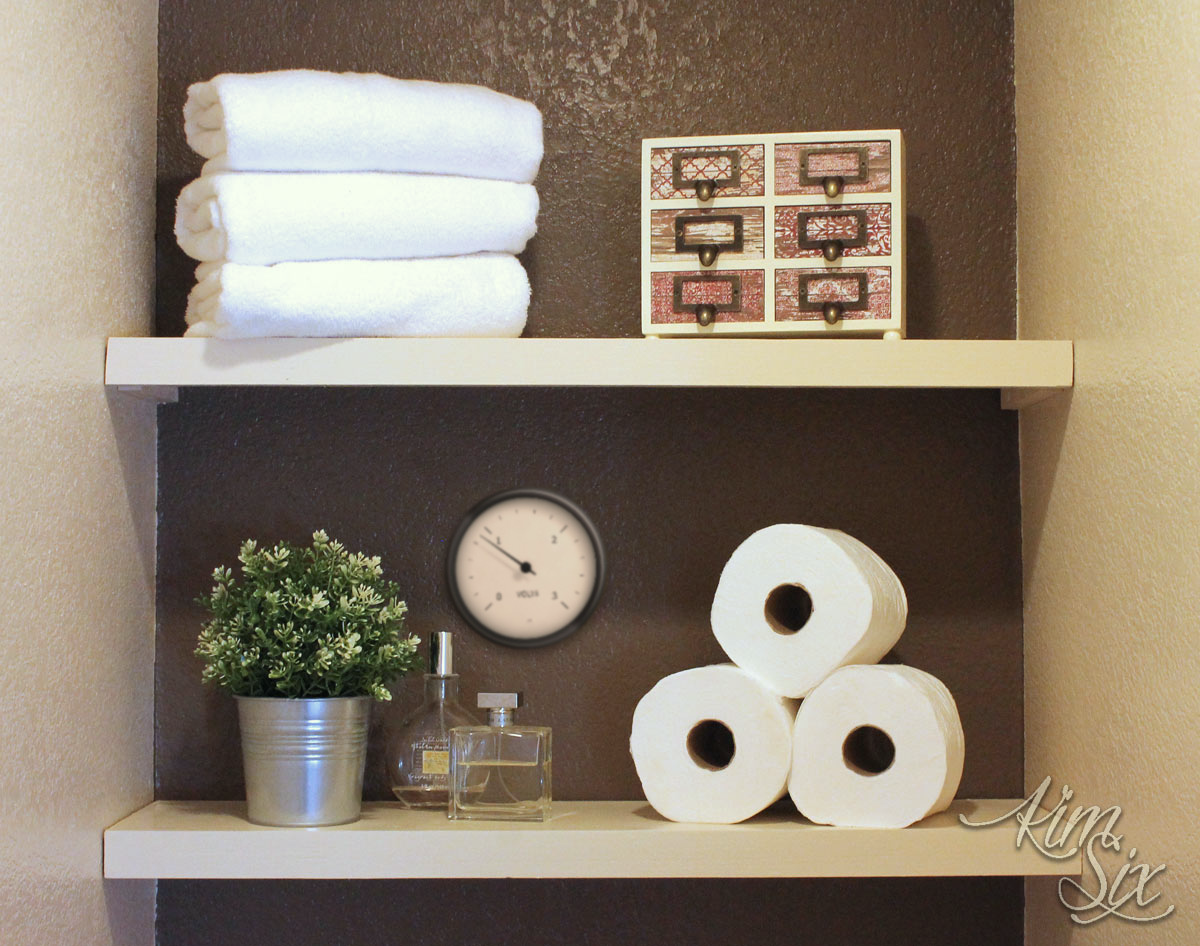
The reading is 0.9 V
